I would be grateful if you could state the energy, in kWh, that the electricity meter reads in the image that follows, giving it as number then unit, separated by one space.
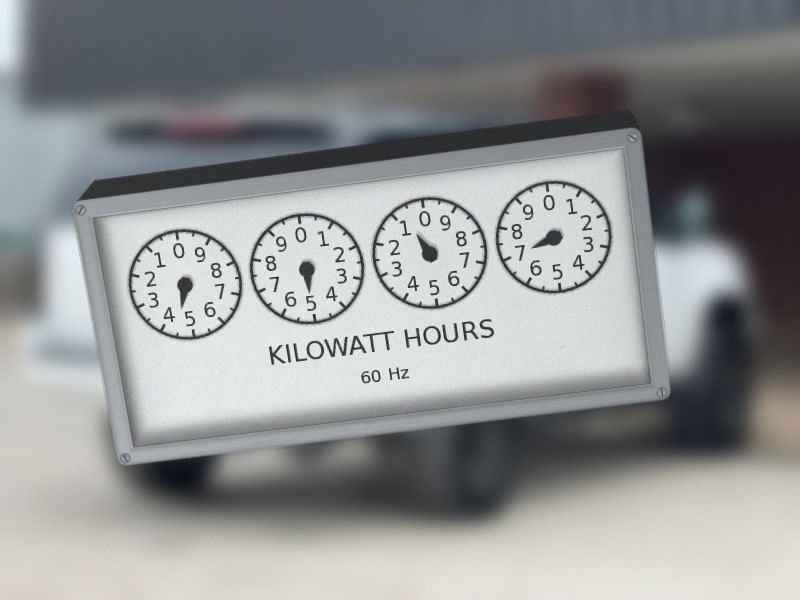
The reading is 4507 kWh
